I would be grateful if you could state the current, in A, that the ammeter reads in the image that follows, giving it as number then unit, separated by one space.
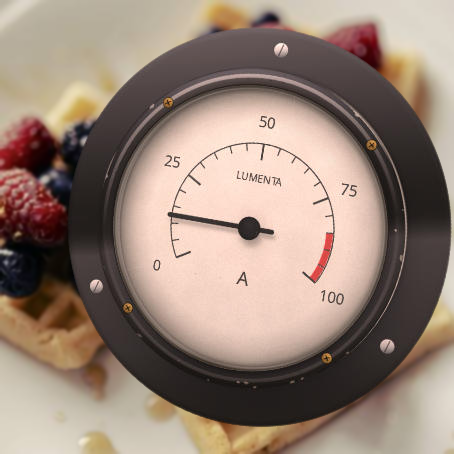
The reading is 12.5 A
